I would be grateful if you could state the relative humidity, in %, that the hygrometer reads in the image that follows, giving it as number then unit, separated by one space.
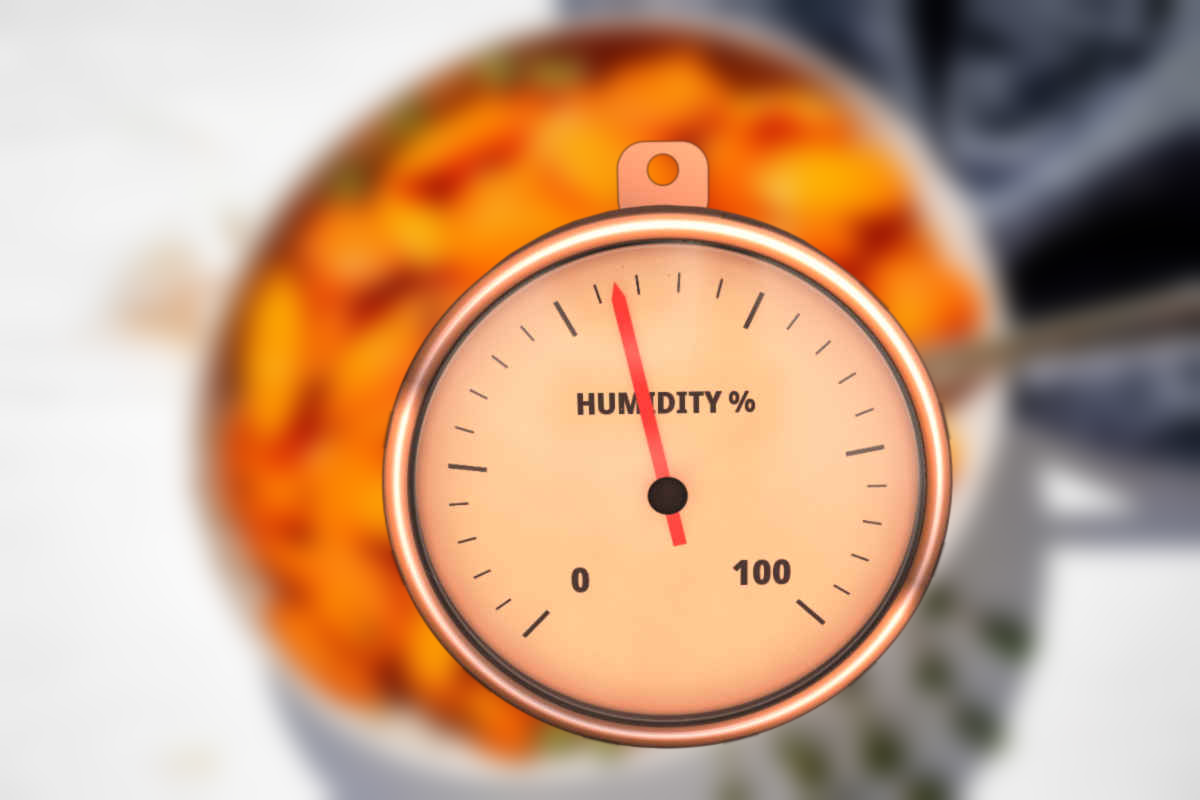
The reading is 46 %
